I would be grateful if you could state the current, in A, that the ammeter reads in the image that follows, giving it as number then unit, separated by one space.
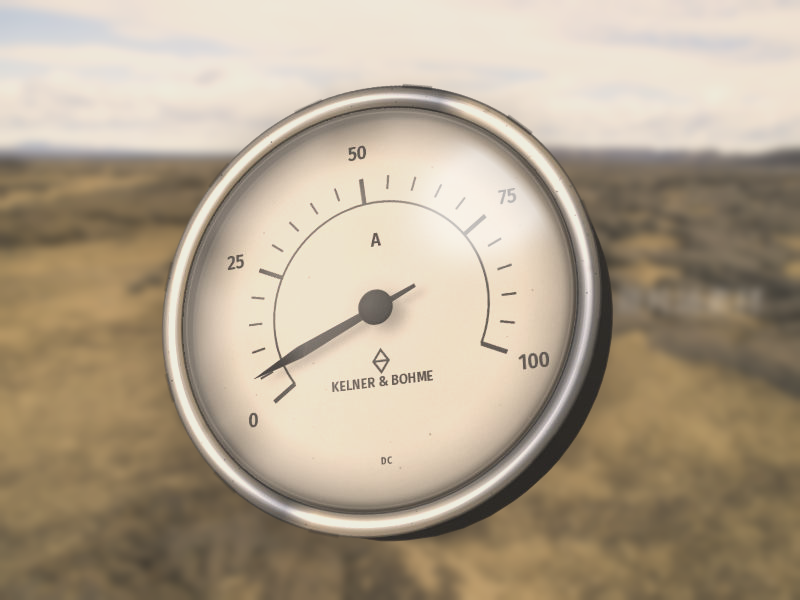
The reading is 5 A
